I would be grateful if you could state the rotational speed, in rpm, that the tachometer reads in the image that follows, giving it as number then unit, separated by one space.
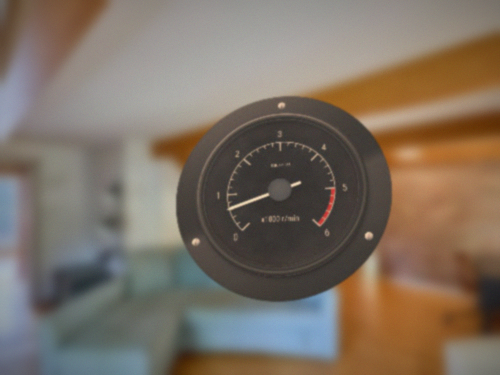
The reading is 600 rpm
